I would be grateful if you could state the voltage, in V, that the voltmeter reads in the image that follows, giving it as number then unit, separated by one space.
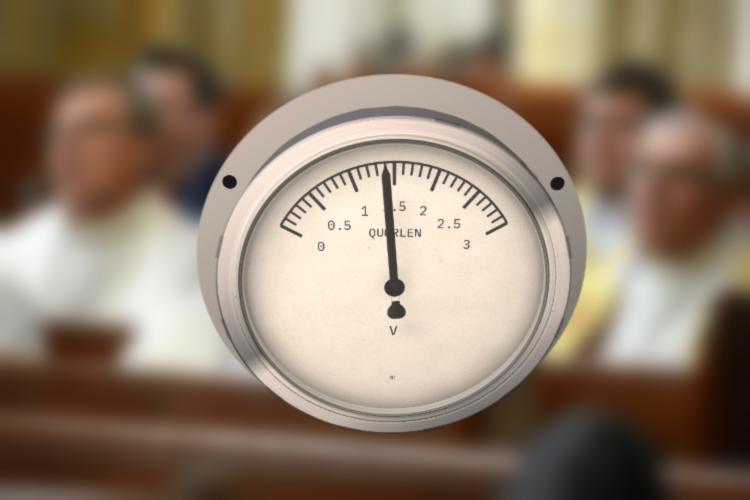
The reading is 1.4 V
